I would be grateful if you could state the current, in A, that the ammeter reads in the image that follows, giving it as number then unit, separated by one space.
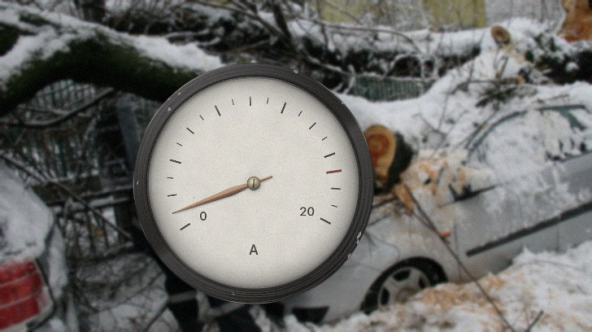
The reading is 1 A
